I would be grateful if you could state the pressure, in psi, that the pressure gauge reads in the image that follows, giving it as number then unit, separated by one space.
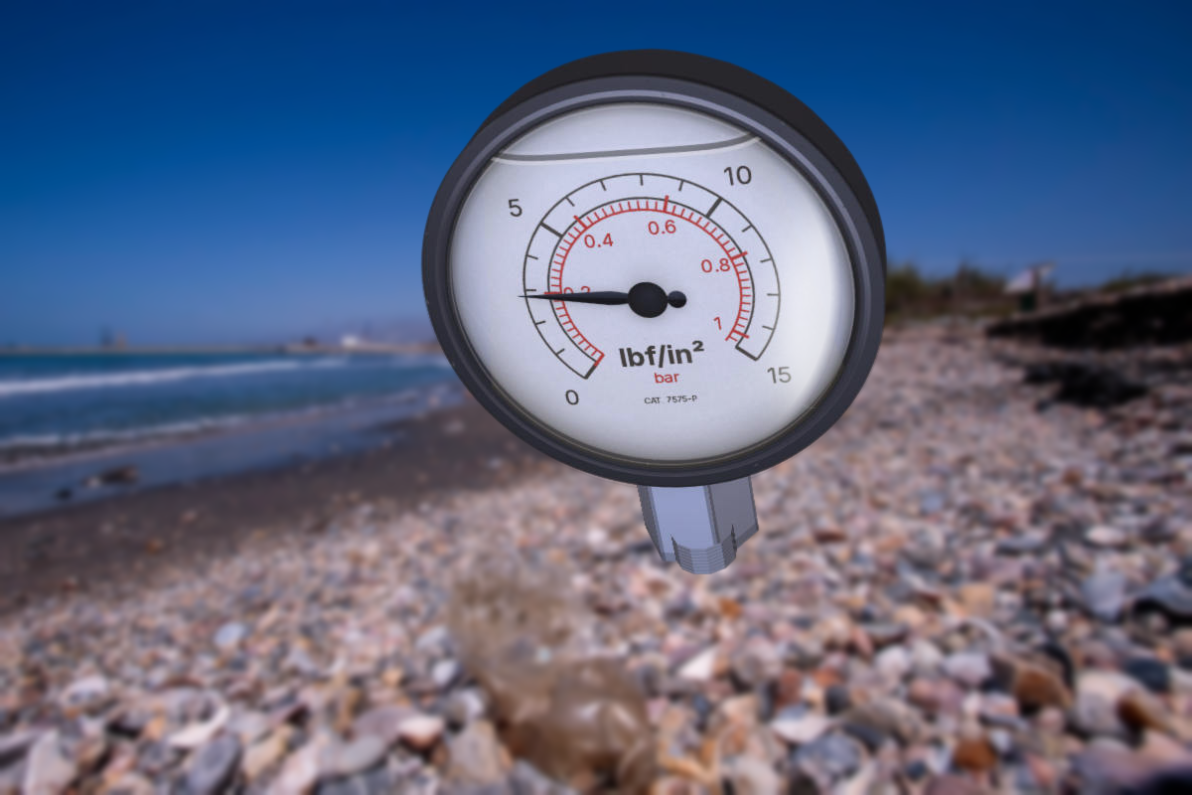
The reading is 3 psi
